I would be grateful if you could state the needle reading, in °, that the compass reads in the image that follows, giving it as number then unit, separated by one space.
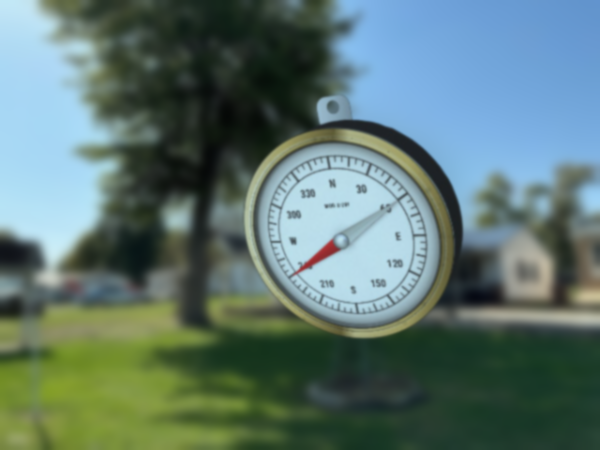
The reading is 240 °
